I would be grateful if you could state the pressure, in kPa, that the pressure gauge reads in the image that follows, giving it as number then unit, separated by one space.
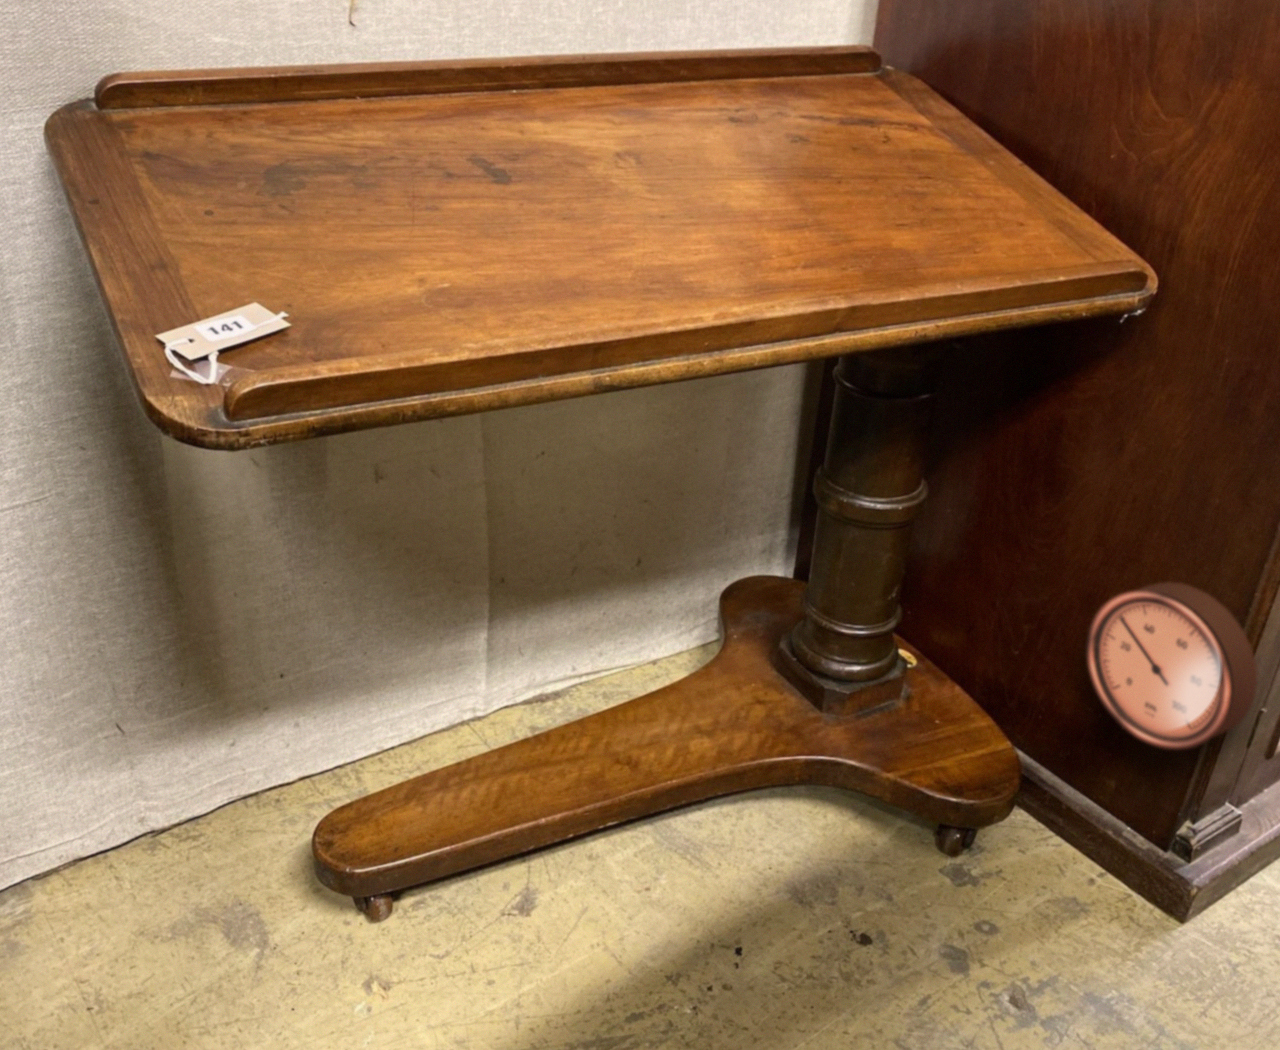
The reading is 30 kPa
